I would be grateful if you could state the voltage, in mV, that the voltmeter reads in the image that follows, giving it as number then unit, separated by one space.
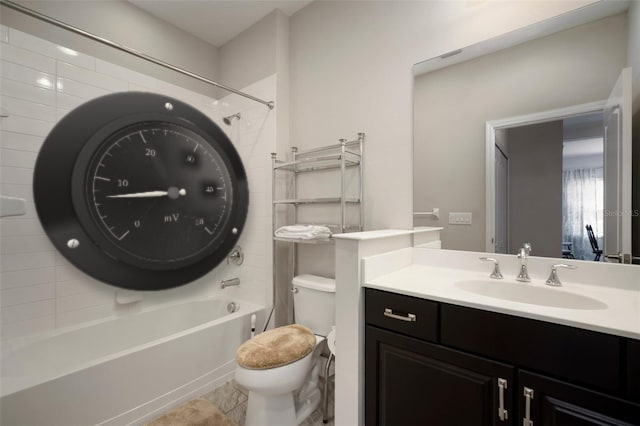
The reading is 7 mV
